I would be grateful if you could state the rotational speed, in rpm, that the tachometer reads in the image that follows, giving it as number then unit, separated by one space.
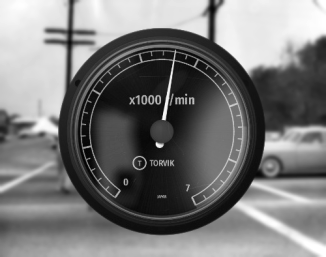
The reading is 3600 rpm
